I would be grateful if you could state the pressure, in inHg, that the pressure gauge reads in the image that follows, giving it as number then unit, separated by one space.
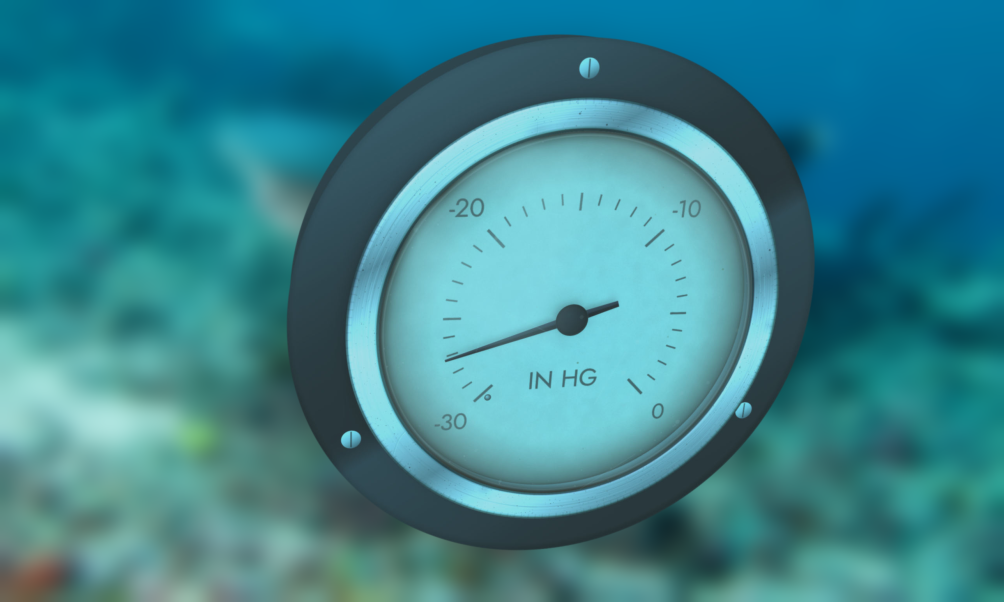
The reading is -27 inHg
